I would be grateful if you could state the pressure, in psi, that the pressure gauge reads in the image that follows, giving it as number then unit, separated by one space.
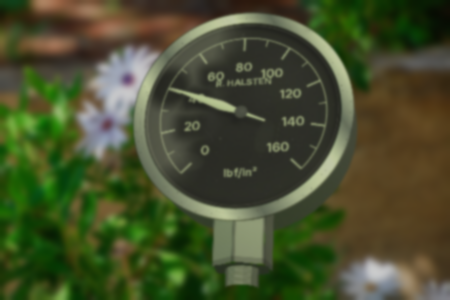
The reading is 40 psi
